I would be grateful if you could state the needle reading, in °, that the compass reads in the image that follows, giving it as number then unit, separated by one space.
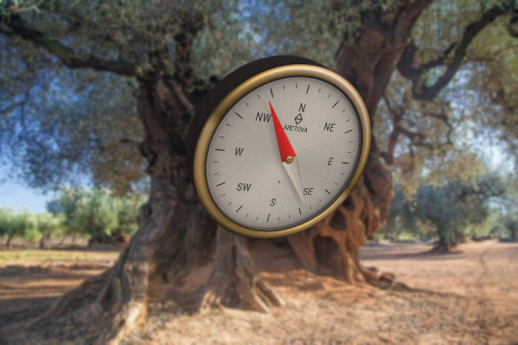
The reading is 325 °
